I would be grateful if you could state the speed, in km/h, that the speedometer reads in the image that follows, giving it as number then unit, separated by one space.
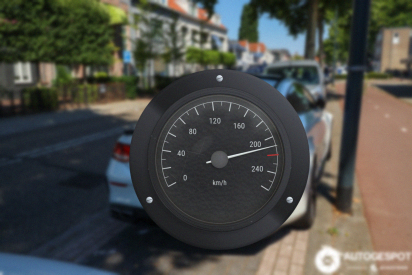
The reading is 210 km/h
